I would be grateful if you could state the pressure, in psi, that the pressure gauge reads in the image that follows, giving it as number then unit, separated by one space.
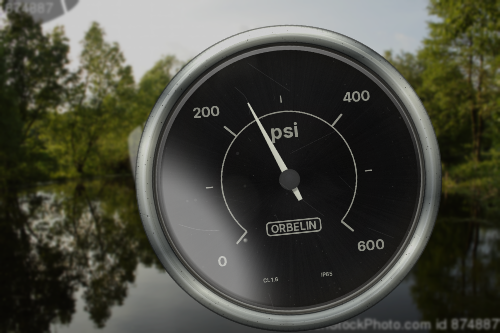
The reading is 250 psi
